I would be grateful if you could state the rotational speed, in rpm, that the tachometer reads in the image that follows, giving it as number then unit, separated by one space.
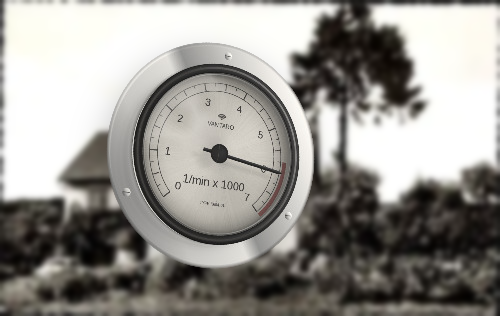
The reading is 6000 rpm
